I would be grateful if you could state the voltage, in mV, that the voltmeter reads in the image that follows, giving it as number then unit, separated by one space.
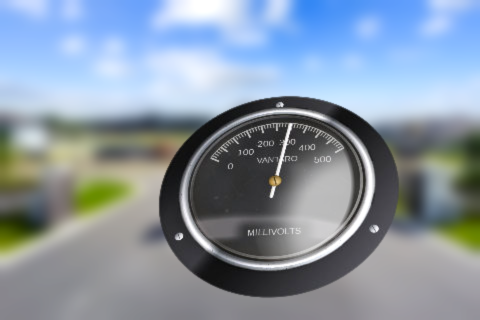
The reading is 300 mV
